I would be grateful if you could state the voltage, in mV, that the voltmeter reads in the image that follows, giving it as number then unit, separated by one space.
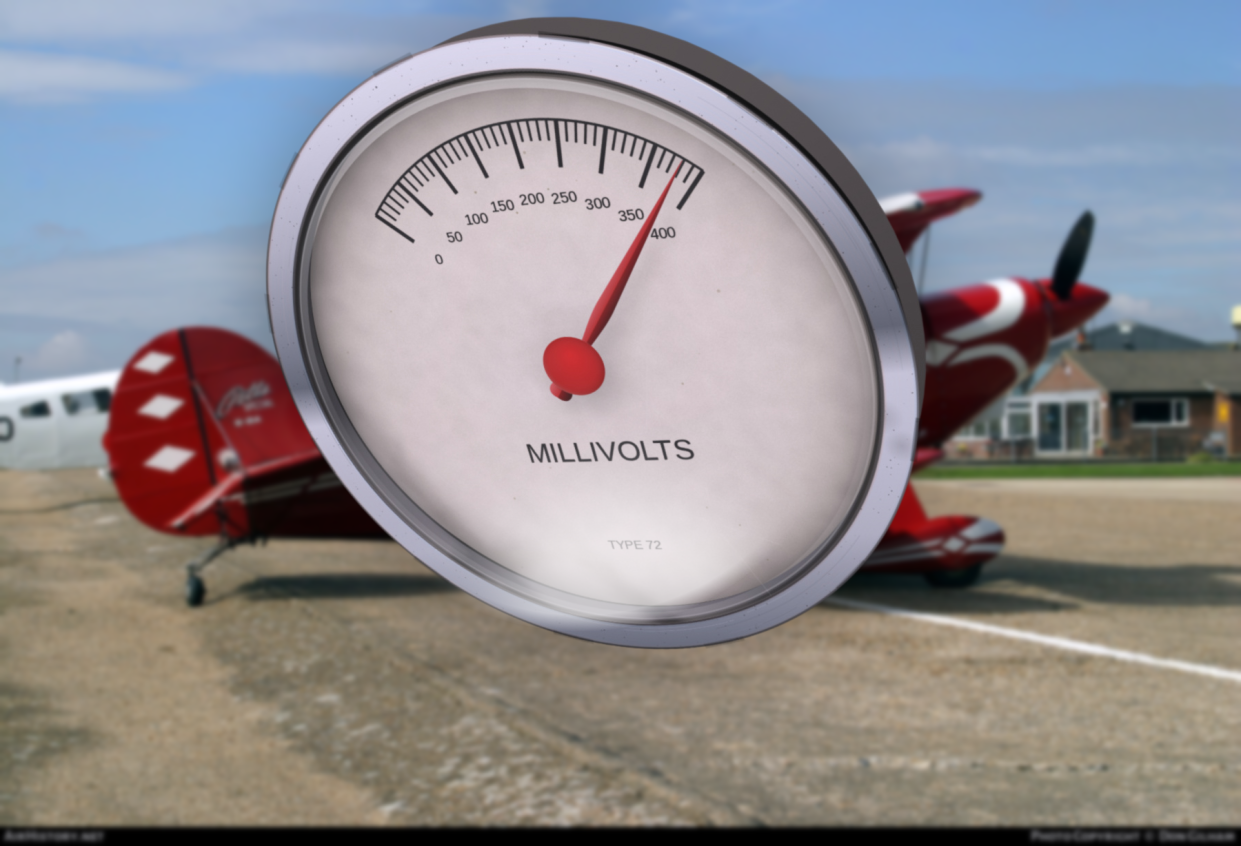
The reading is 380 mV
